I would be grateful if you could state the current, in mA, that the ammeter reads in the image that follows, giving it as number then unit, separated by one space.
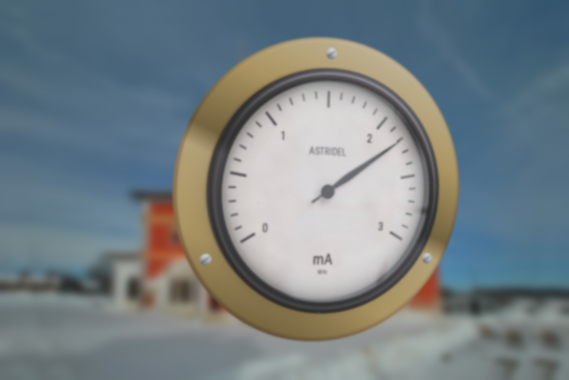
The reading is 2.2 mA
